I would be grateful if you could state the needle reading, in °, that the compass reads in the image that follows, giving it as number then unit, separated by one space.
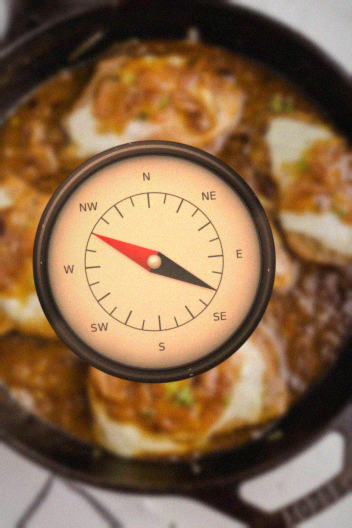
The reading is 300 °
